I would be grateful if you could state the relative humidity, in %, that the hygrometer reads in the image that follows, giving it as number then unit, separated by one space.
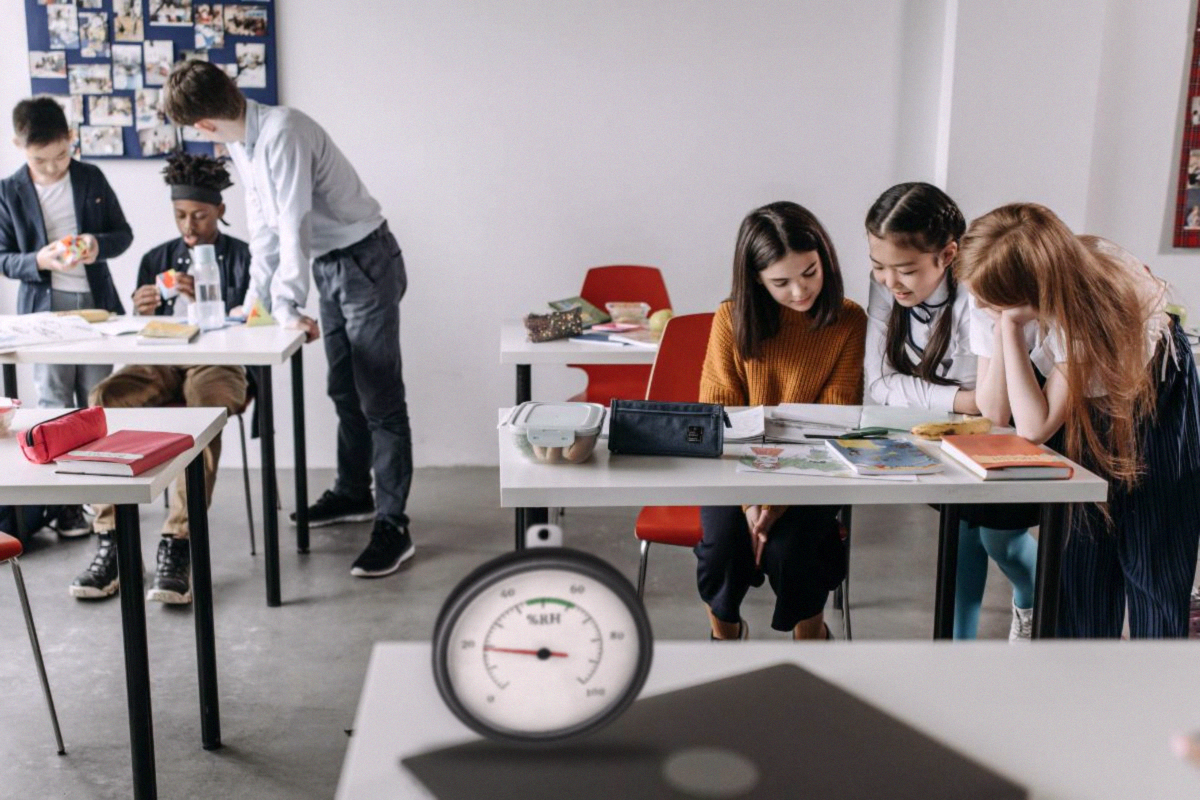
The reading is 20 %
